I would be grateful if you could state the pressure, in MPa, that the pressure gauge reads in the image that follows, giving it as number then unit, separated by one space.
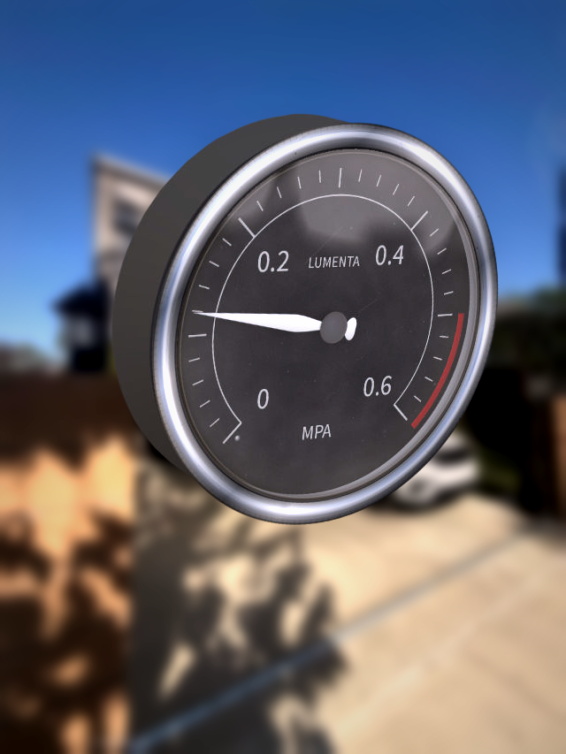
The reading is 0.12 MPa
